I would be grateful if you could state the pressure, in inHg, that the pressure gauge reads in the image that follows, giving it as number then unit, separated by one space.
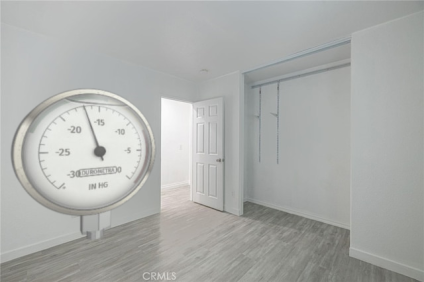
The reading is -17 inHg
